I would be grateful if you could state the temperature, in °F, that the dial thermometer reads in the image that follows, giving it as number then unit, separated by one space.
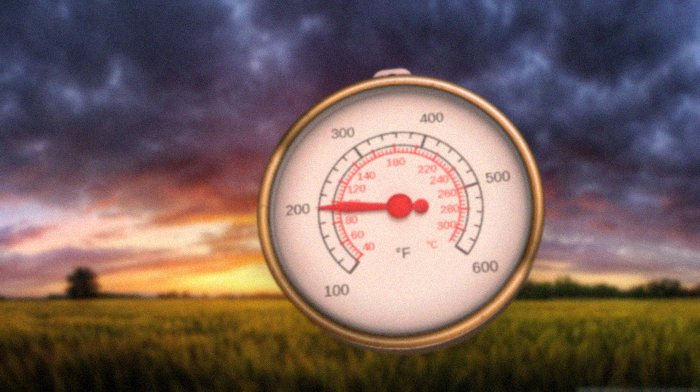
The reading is 200 °F
